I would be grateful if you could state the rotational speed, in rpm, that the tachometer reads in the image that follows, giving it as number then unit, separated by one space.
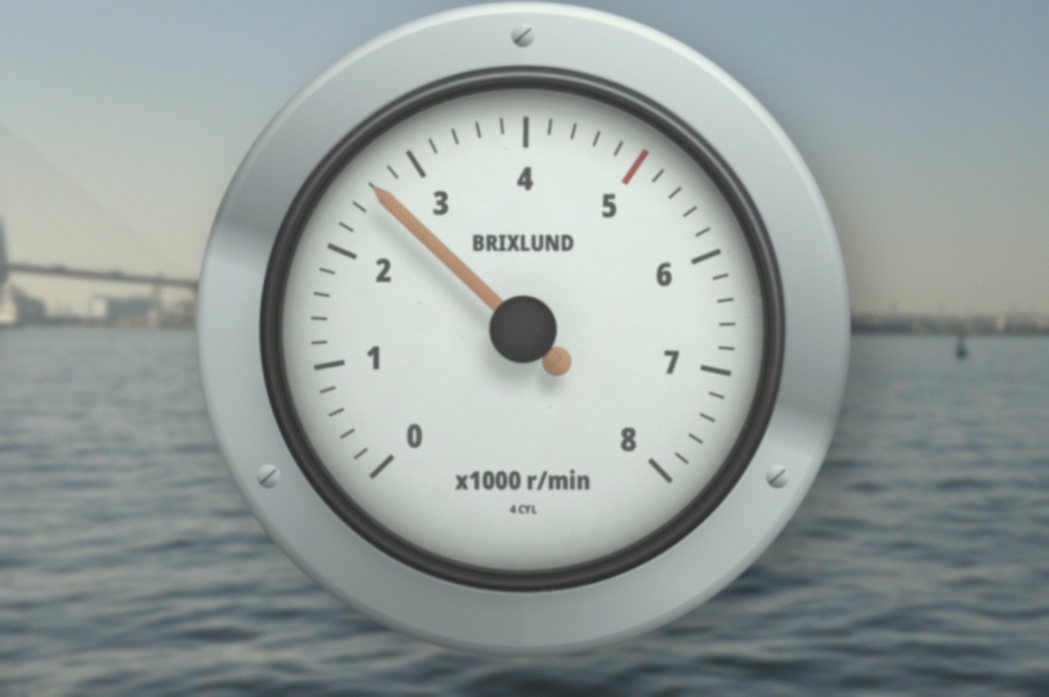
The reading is 2600 rpm
